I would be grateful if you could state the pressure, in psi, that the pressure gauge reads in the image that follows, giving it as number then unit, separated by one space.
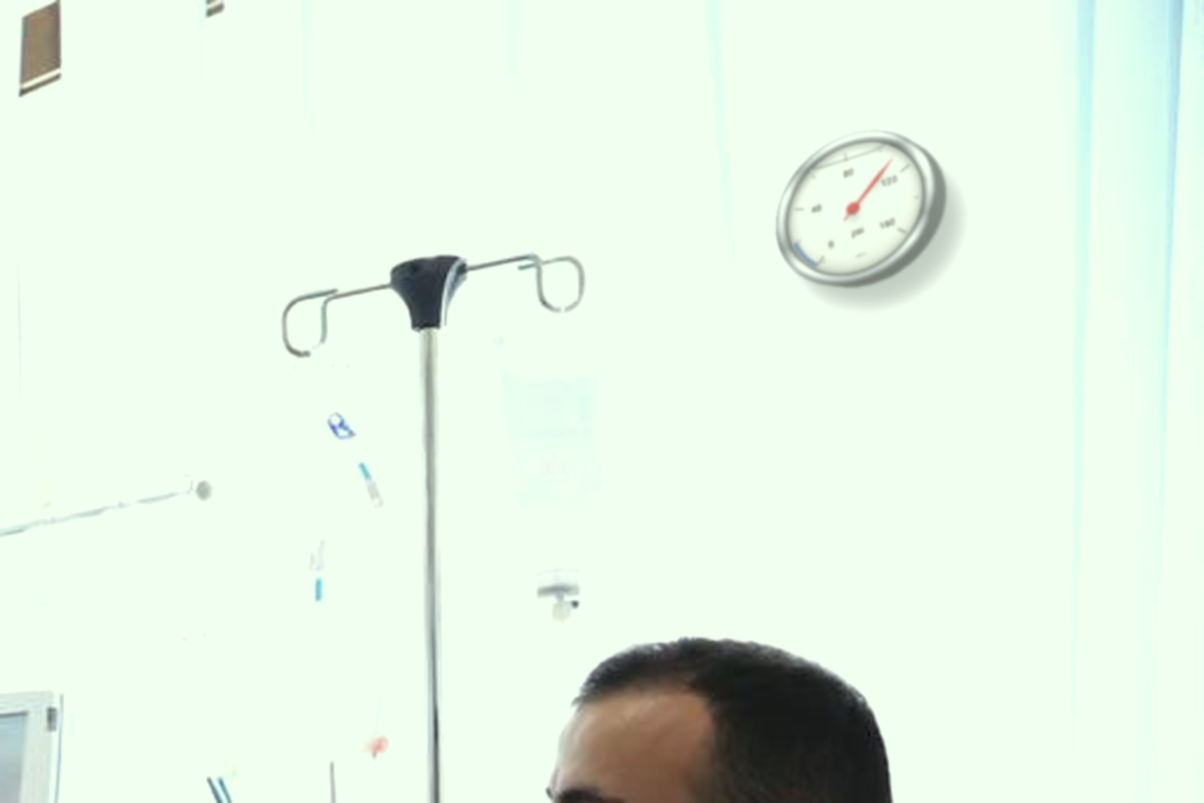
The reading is 110 psi
